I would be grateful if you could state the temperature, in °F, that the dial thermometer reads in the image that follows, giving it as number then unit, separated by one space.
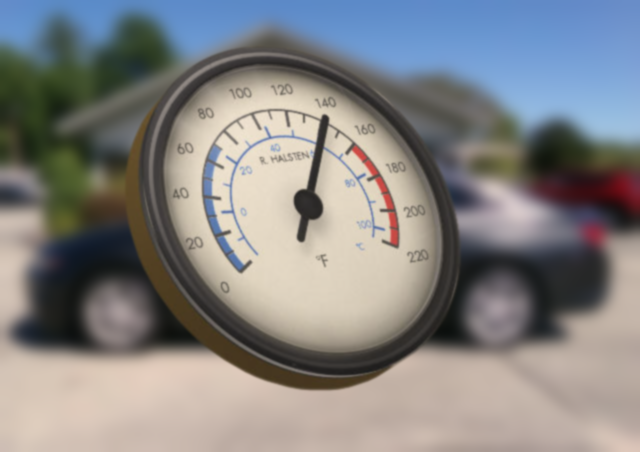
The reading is 140 °F
